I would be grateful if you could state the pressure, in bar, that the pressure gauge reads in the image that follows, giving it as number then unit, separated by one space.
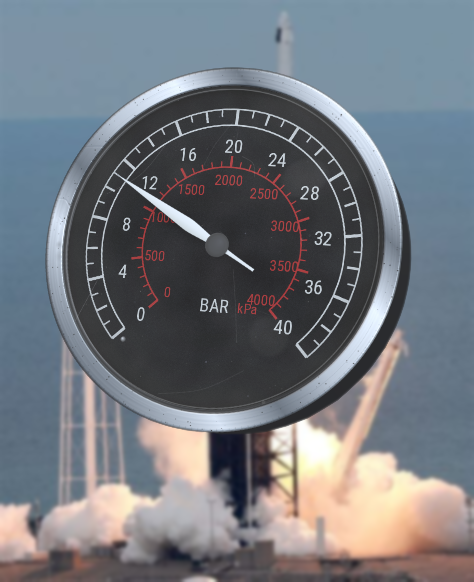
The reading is 11 bar
